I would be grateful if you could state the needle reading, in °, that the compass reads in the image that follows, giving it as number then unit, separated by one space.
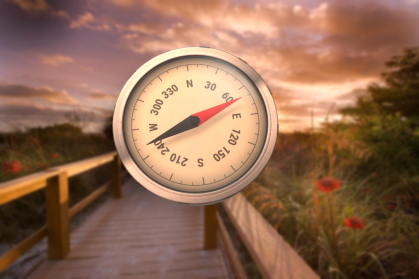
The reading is 70 °
